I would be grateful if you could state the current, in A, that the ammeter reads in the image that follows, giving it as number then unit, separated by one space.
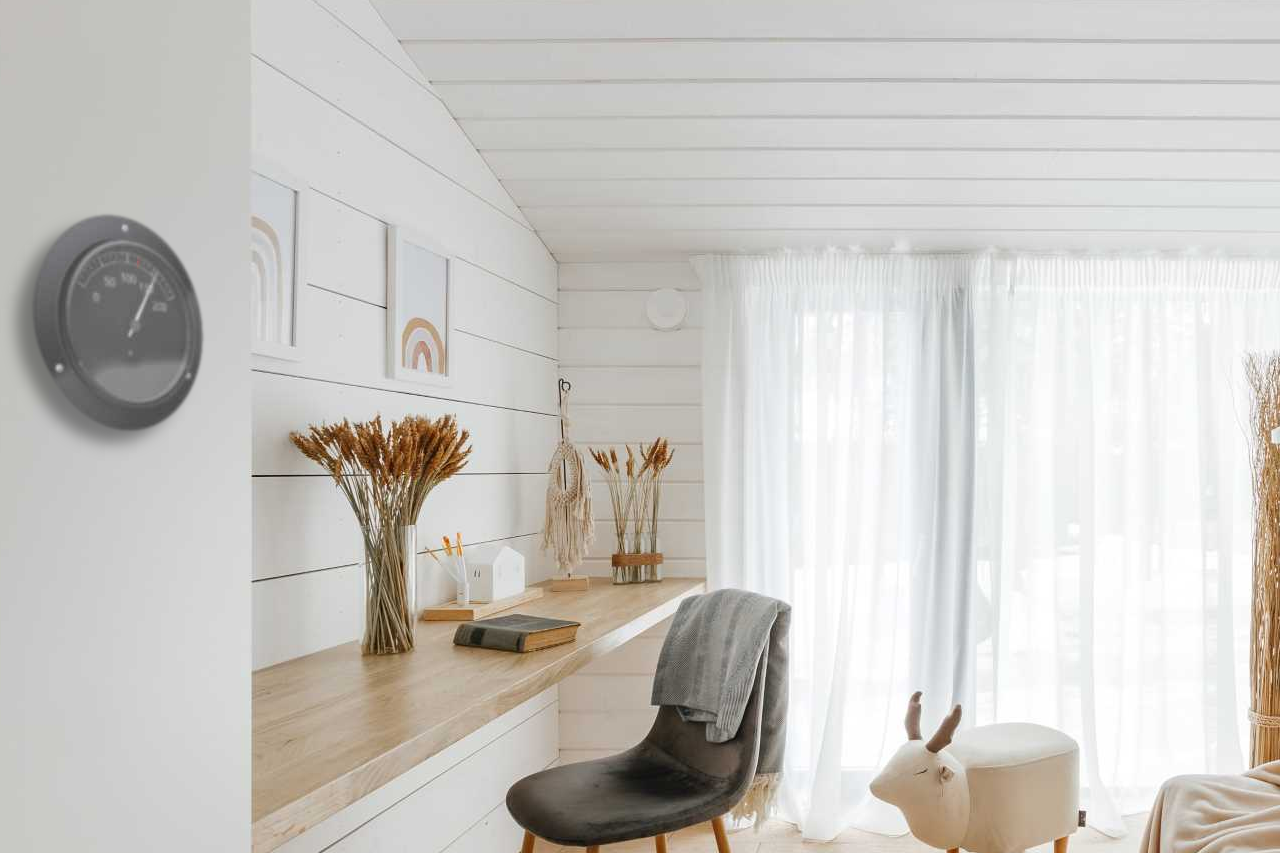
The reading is 150 A
